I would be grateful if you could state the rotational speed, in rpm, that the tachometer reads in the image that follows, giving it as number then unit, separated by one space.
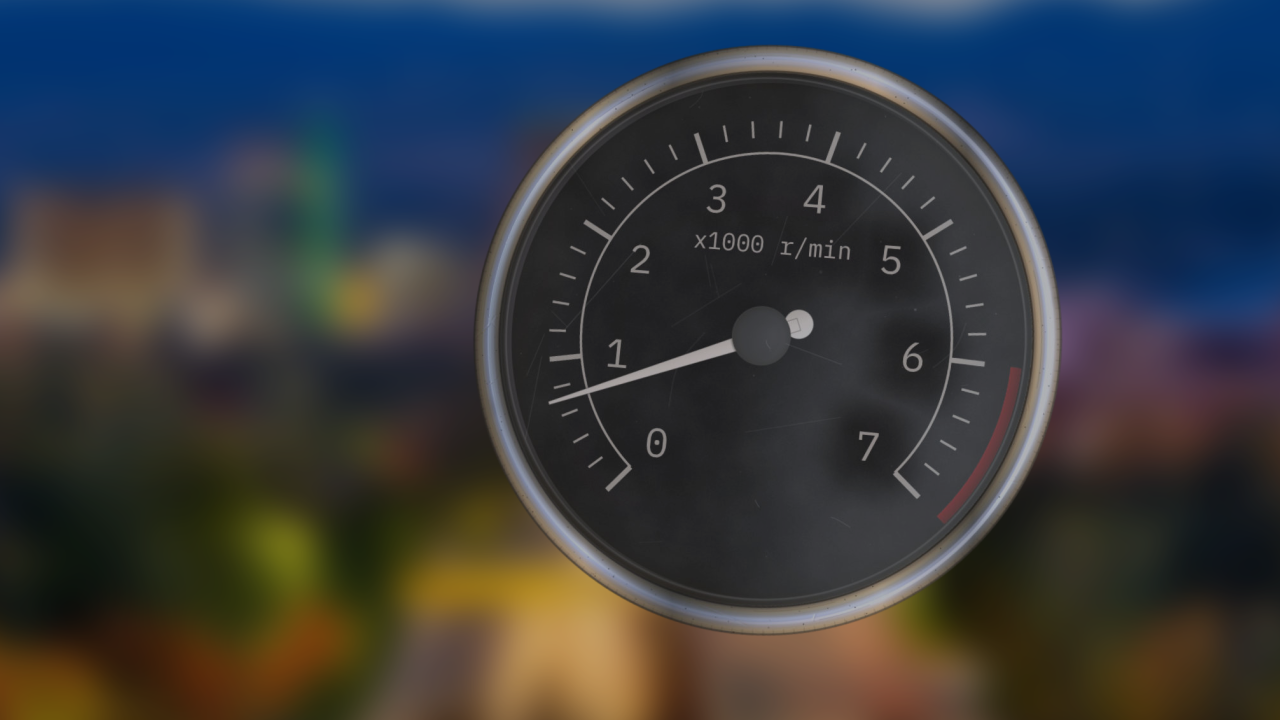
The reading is 700 rpm
